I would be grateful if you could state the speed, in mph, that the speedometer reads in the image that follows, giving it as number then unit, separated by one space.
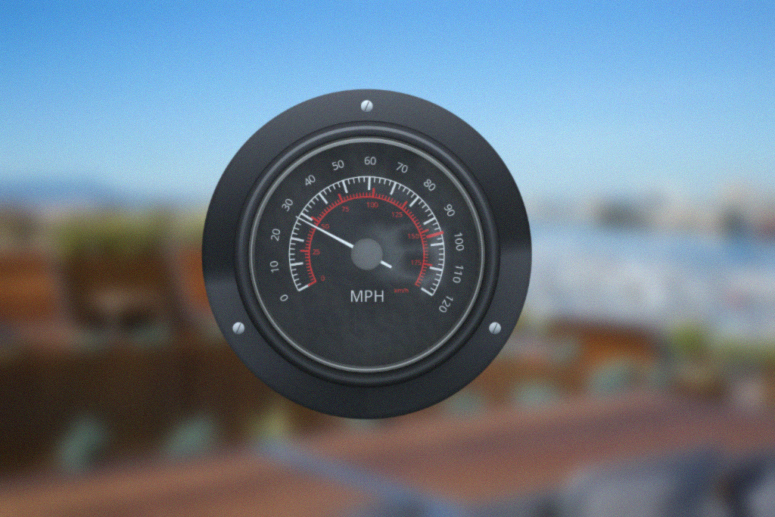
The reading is 28 mph
